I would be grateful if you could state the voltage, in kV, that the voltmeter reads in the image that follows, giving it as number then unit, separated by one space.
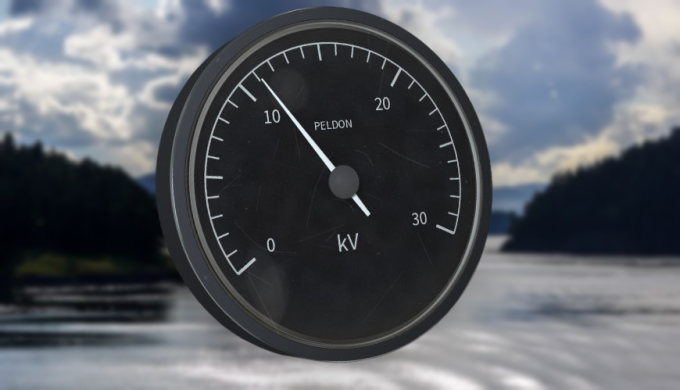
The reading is 11 kV
